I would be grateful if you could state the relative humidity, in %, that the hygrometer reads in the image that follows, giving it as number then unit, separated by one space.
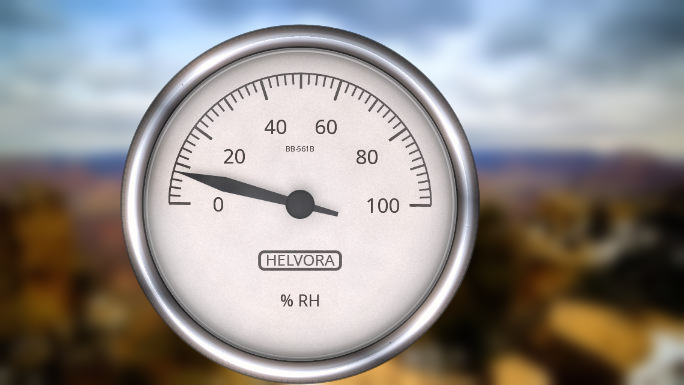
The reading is 8 %
